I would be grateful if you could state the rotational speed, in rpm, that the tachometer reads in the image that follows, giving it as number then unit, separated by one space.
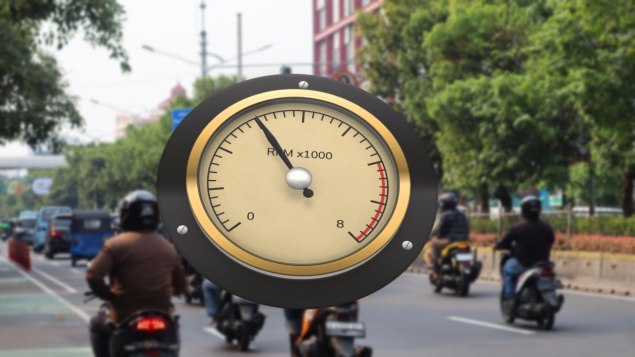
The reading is 3000 rpm
